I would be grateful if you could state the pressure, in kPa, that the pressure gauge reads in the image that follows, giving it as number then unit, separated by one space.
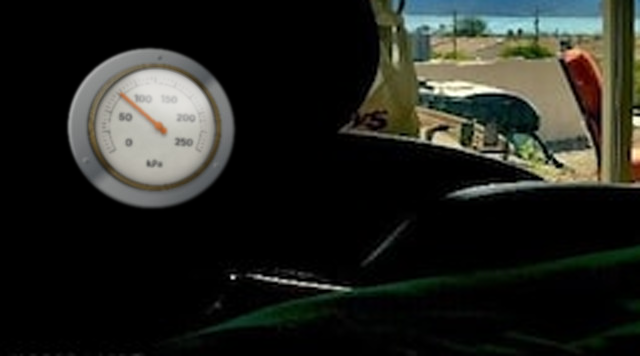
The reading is 75 kPa
